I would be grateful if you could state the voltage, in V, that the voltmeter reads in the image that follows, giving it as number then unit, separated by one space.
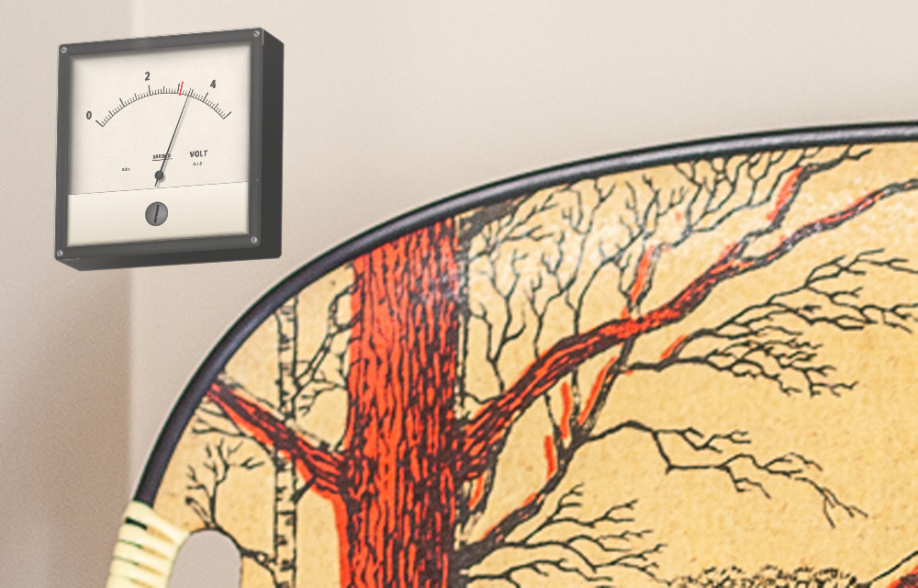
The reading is 3.5 V
